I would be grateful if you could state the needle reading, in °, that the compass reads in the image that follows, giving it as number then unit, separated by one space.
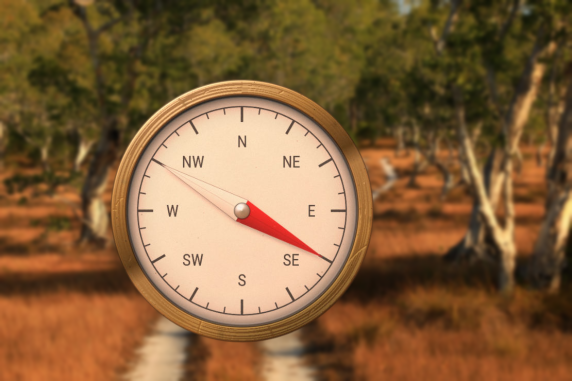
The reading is 120 °
